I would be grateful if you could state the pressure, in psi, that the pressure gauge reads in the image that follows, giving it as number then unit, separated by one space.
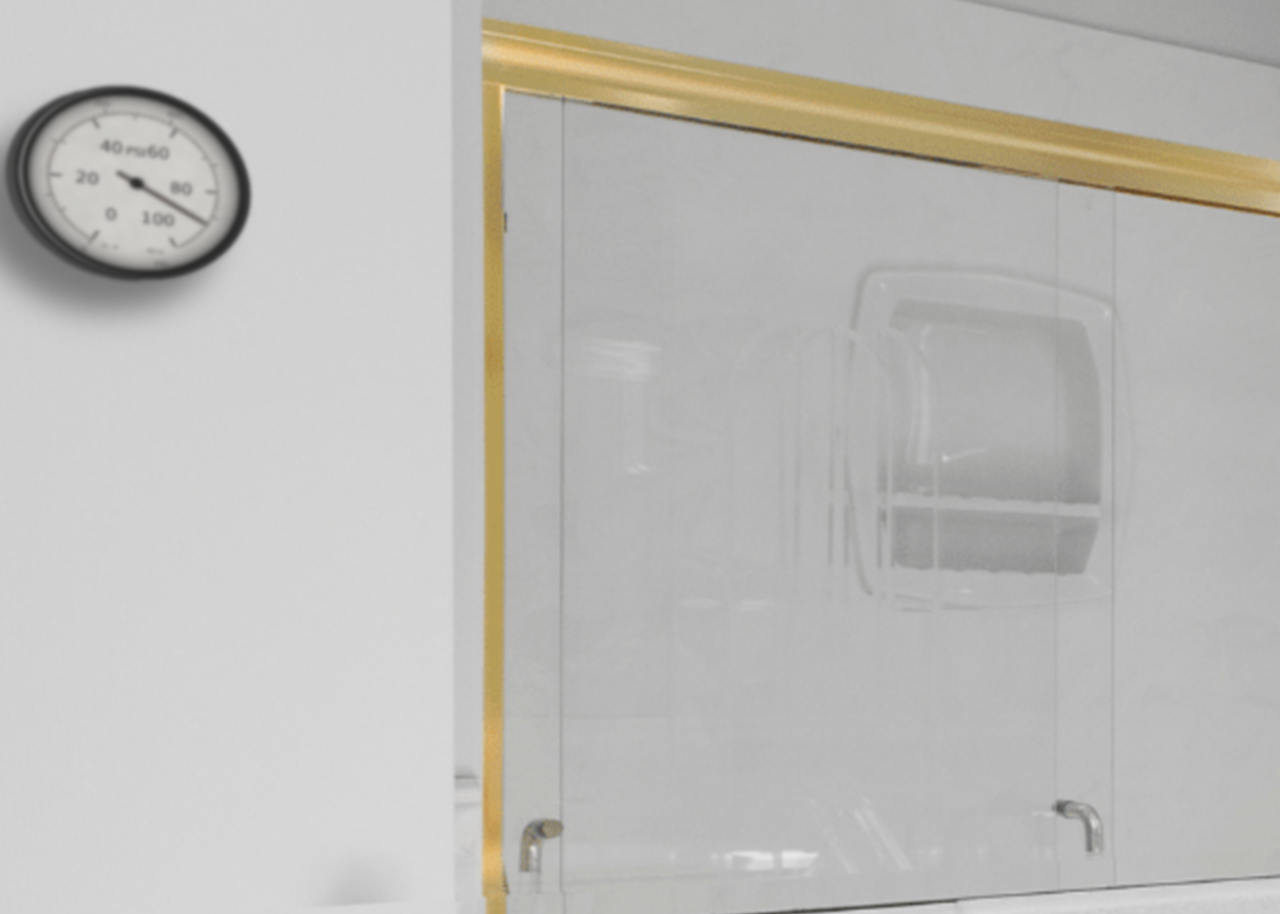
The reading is 90 psi
